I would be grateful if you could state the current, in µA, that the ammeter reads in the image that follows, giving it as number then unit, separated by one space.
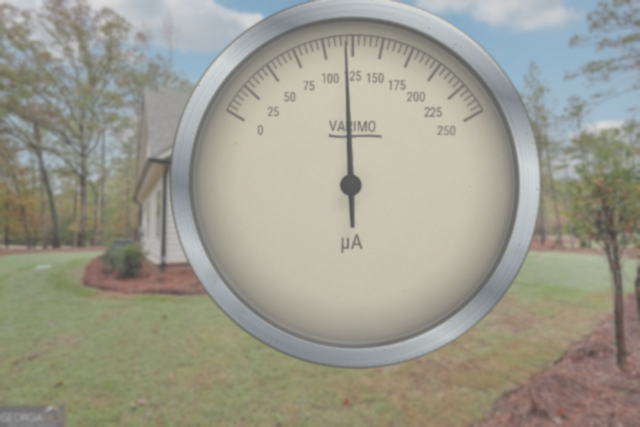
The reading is 120 µA
